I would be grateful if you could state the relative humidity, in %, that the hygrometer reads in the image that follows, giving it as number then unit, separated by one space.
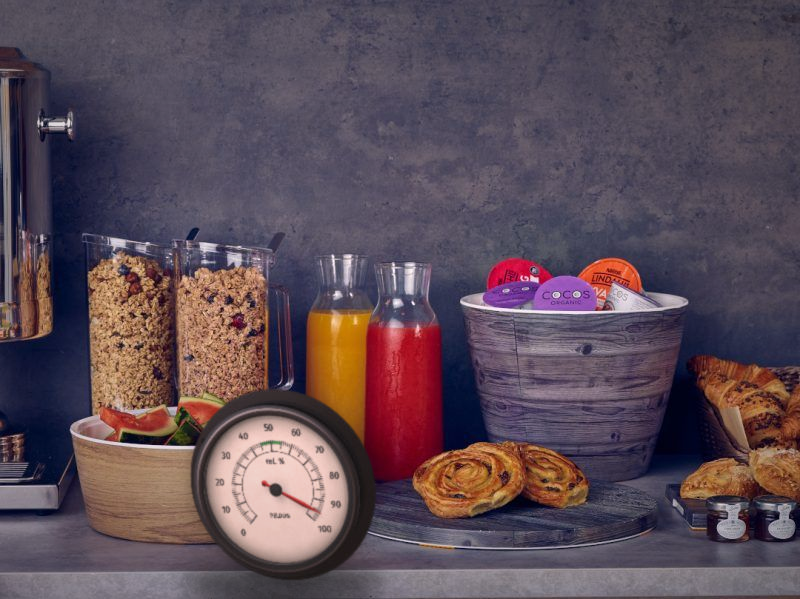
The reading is 95 %
